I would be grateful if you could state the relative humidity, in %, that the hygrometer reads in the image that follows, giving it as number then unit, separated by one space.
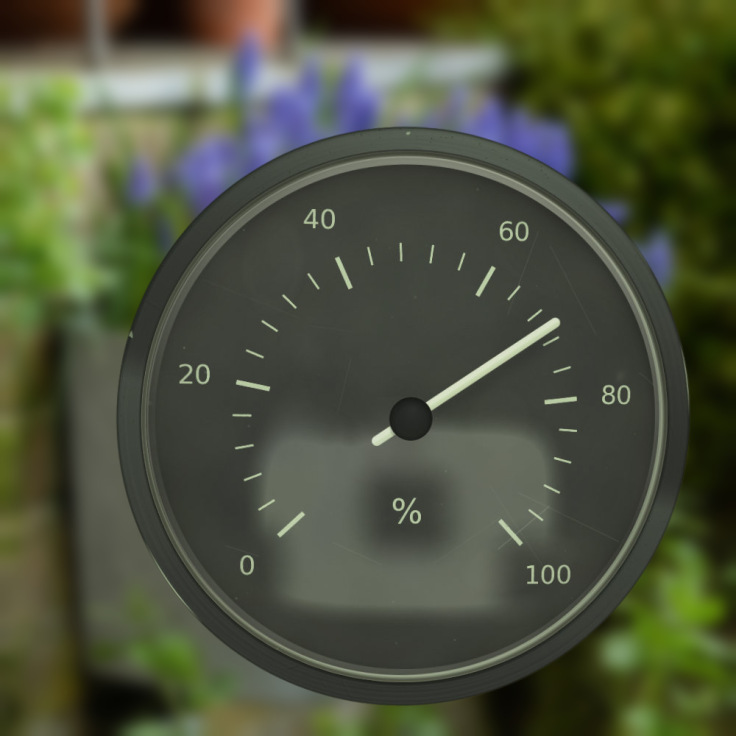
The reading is 70 %
